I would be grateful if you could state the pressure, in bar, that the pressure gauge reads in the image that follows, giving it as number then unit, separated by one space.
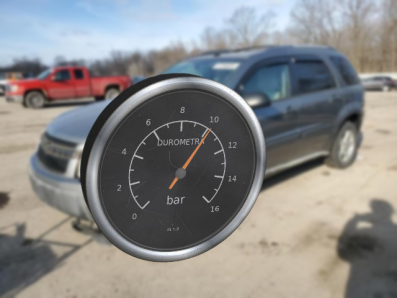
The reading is 10 bar
